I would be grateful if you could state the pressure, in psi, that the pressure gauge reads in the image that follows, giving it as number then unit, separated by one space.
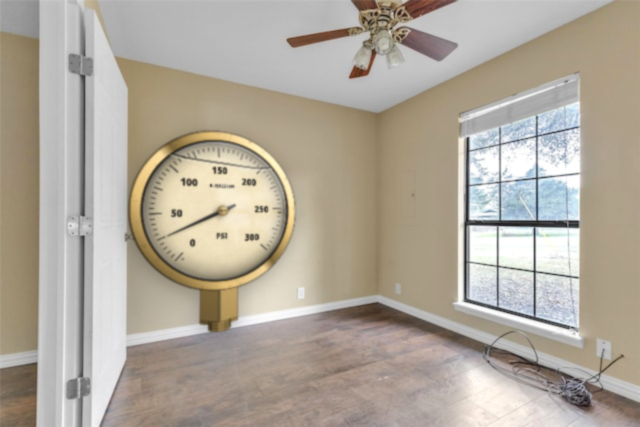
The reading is 25 psi
